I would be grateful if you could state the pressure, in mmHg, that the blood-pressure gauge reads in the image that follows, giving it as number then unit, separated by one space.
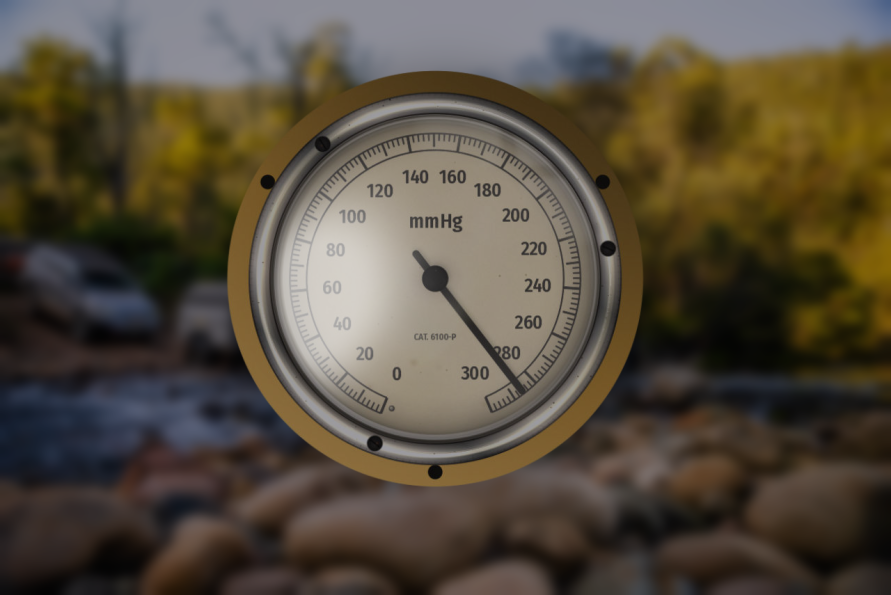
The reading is 286 mmHg
